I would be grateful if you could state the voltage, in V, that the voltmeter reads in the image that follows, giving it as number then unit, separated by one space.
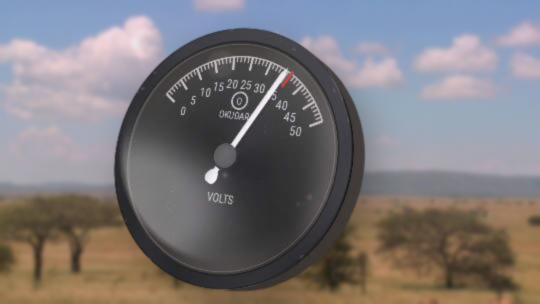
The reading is 35 V
